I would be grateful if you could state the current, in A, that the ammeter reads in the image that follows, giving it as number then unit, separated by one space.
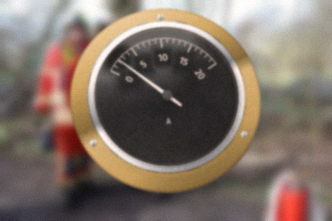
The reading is 2 A
